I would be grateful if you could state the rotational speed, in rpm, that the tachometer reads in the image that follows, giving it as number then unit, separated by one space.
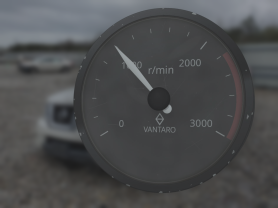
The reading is 1000 rpm
